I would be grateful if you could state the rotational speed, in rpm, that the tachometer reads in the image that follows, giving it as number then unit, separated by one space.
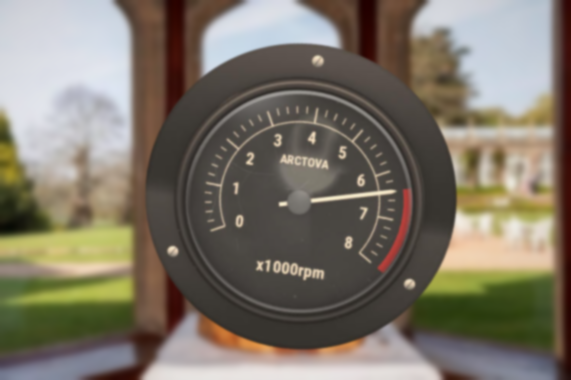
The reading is 6400 rpm
